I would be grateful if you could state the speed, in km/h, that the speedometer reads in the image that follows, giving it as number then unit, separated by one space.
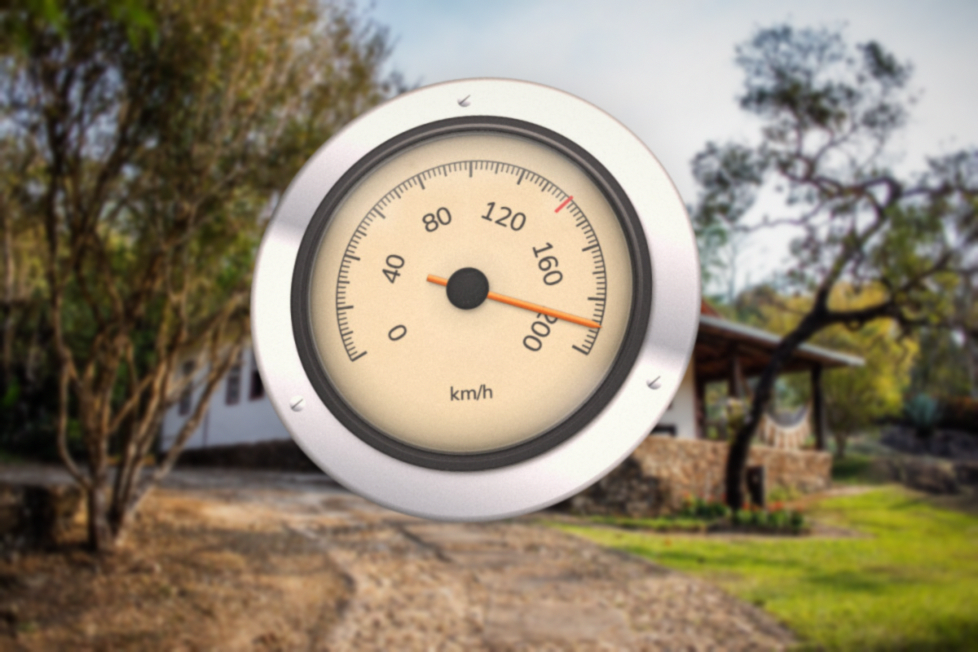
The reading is 190 km/h
